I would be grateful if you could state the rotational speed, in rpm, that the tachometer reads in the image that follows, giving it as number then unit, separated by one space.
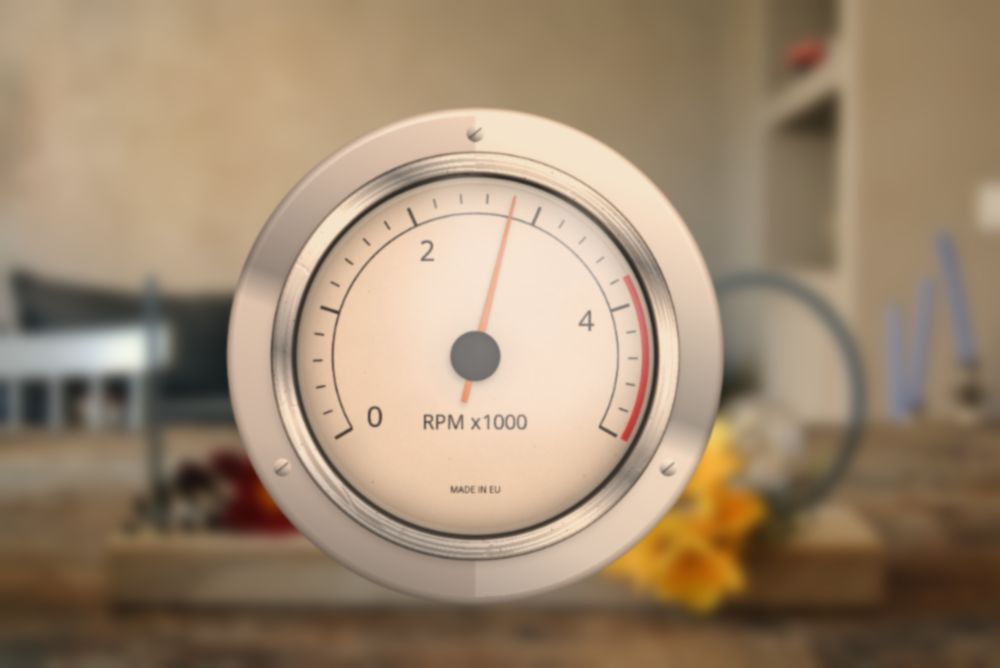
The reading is 2800 rpm
